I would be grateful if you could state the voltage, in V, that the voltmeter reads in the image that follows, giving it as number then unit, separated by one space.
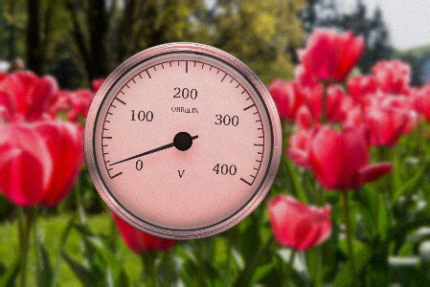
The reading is 15 V
